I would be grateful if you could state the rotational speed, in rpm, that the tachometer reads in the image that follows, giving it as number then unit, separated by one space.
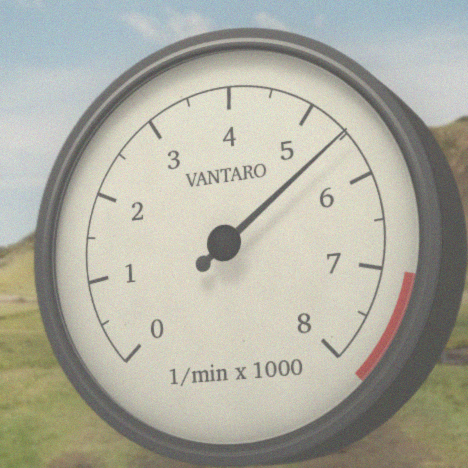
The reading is 5500 rpm
